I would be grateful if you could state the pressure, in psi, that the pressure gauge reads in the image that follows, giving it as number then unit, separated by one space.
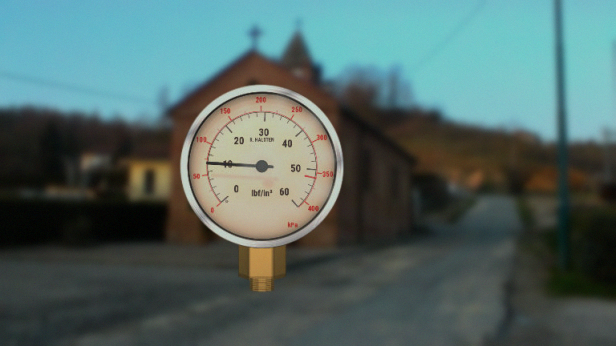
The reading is 10 psi
